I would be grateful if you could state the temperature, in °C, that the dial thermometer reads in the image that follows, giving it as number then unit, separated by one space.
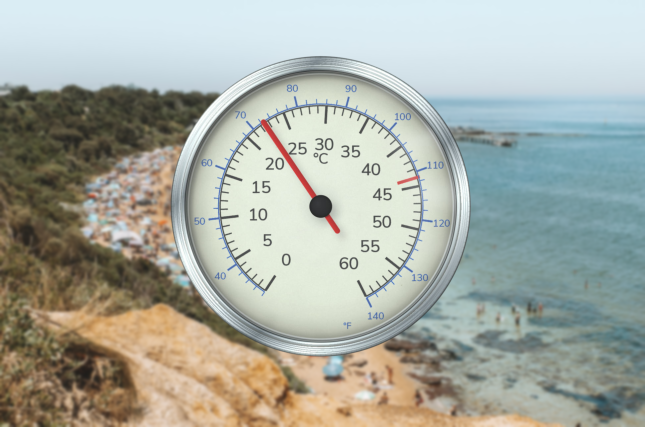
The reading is 22.5 °C
